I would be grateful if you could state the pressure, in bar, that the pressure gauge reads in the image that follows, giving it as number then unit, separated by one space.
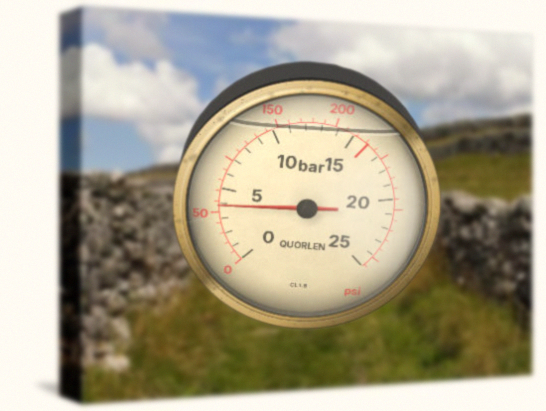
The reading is 4 bar
